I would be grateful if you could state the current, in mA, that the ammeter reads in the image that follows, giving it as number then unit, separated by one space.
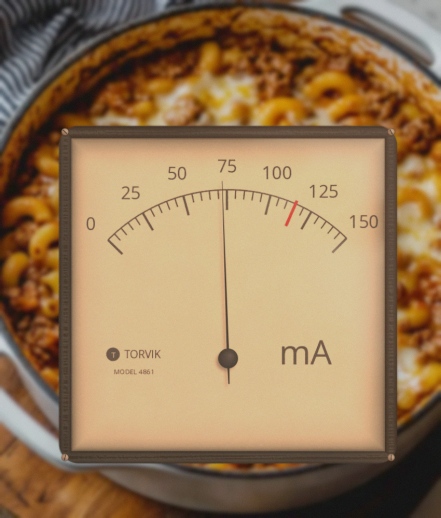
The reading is 72.5 mA
